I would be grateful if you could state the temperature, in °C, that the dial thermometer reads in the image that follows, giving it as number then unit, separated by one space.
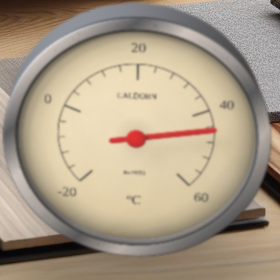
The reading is 44 °C
